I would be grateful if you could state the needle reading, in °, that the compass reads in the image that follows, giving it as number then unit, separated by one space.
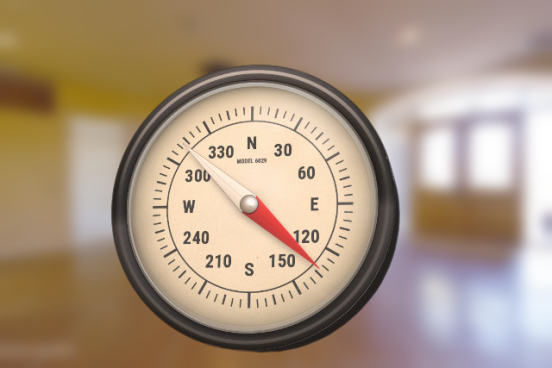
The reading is 132.5 °
